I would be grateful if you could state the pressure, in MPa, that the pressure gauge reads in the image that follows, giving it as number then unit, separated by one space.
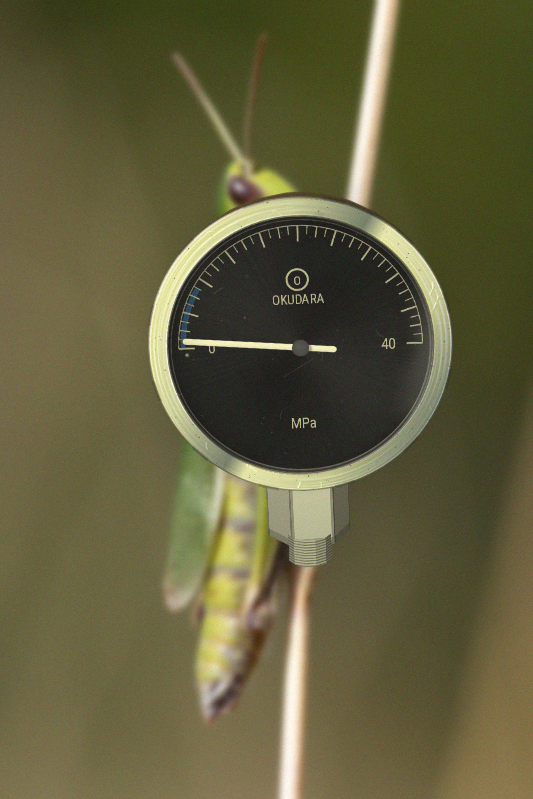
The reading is 1 MPa
